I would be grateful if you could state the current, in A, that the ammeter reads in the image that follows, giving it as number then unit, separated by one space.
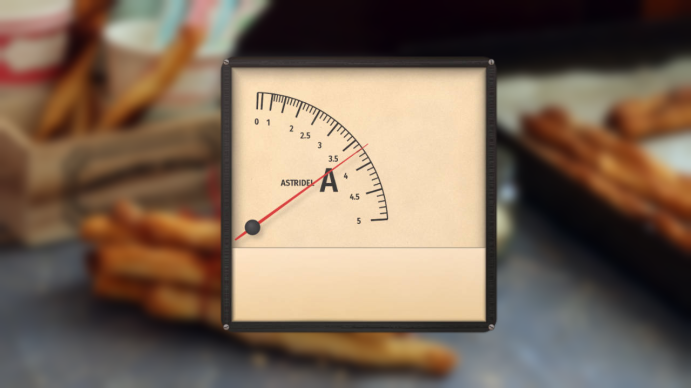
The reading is 3.7 A
